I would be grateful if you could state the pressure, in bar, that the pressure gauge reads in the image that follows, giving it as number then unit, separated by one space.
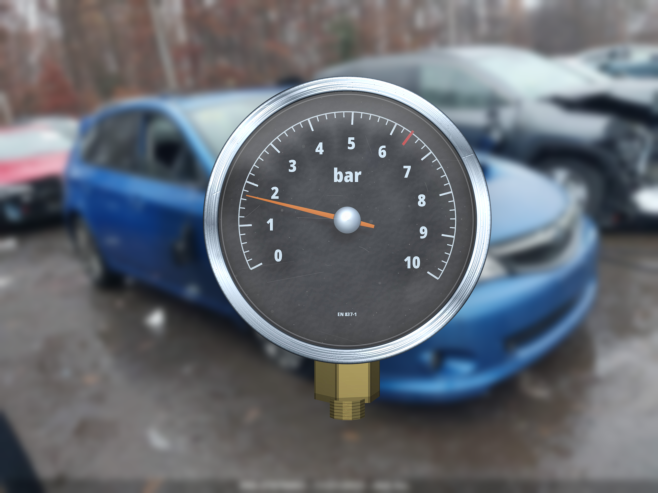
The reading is 1.7 bar
